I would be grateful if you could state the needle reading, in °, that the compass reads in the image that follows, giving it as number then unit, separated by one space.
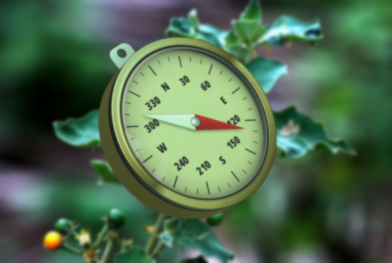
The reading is 130 °
